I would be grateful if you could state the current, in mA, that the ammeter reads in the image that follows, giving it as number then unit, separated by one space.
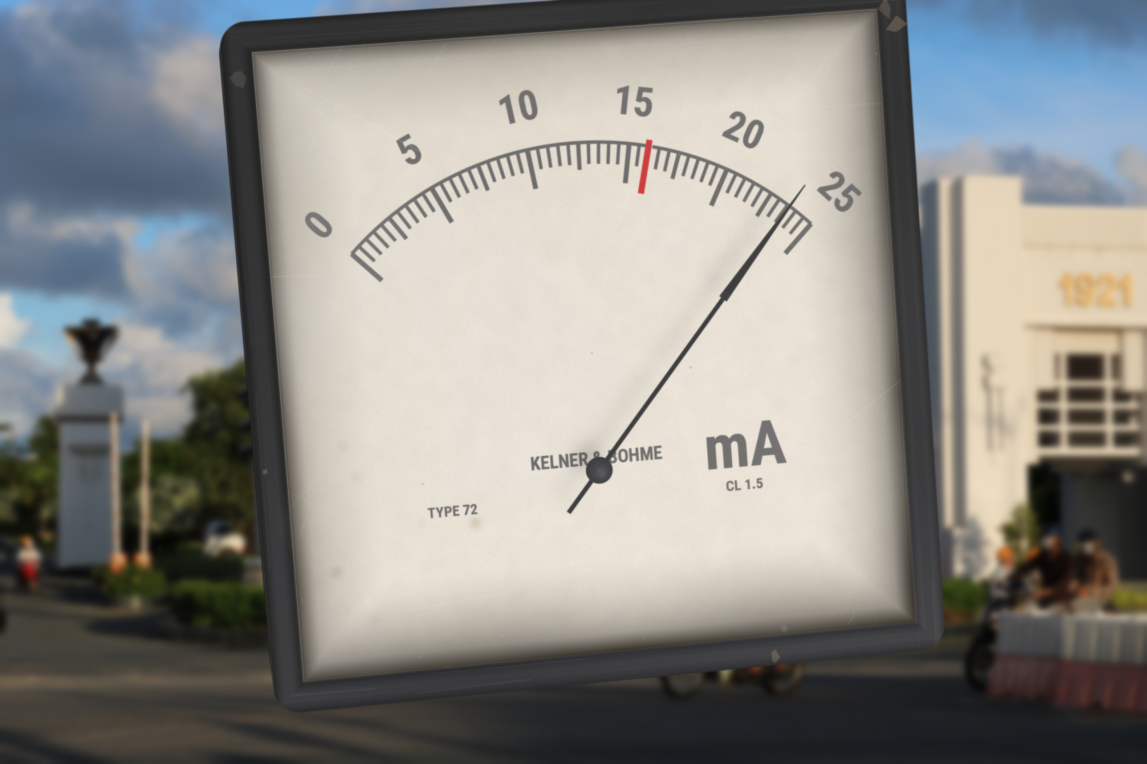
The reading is 23.5 mA
